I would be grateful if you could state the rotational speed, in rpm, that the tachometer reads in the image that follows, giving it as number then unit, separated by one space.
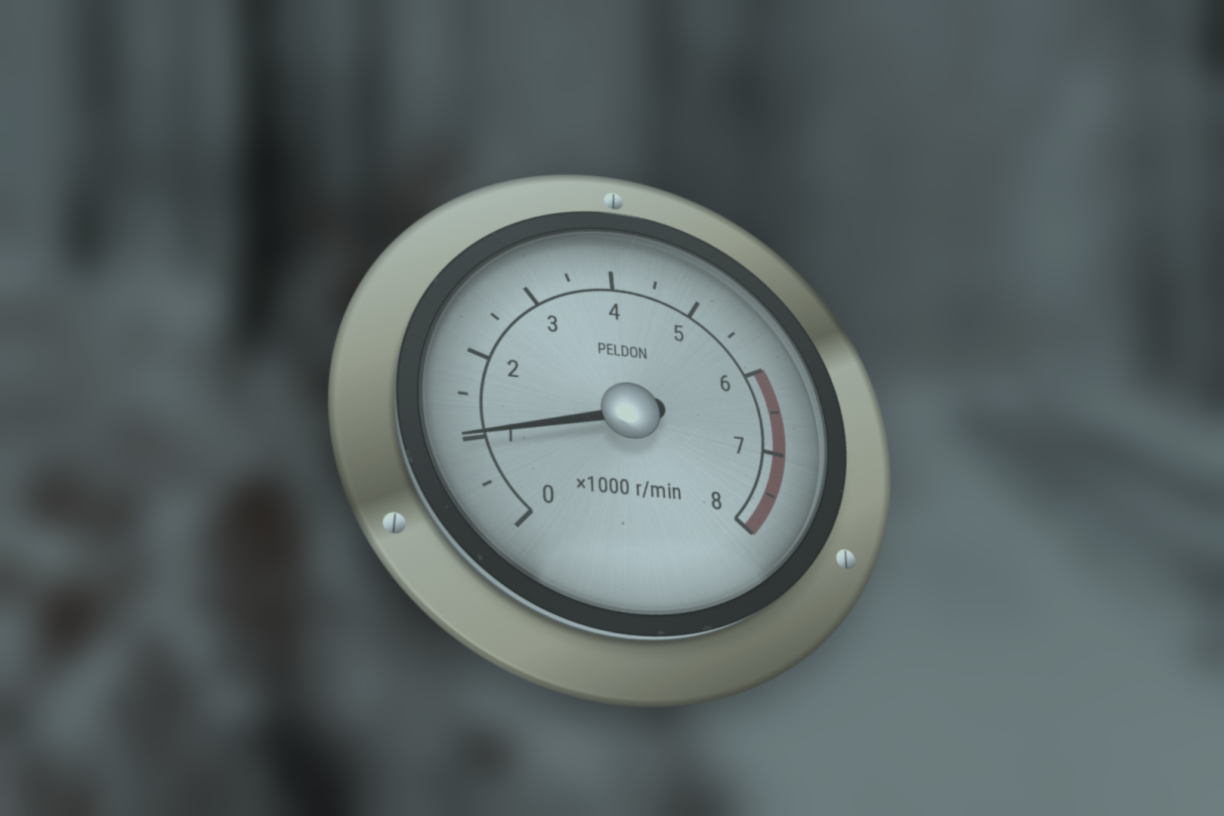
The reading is 1000 rpm
